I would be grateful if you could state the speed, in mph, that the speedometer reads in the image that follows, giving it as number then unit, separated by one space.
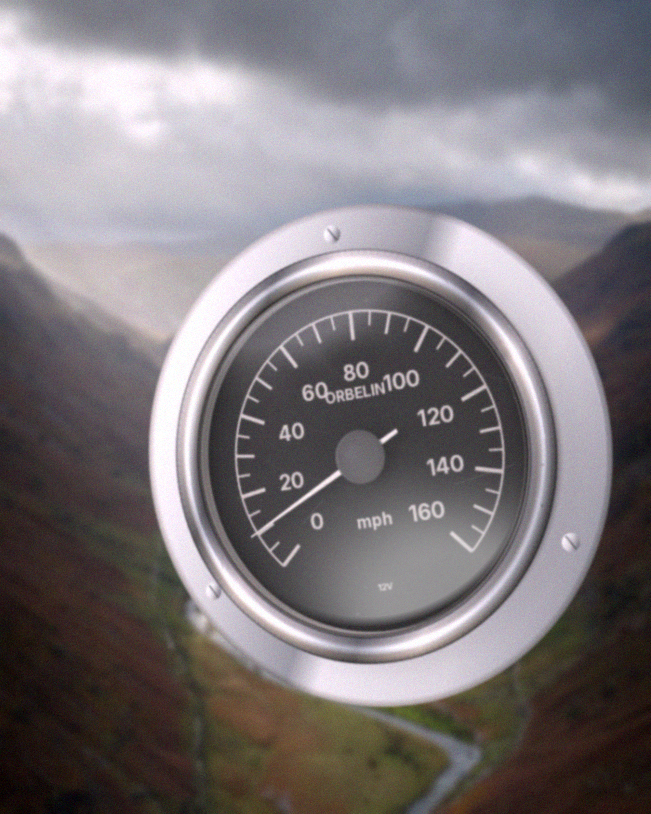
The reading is 10 mph
